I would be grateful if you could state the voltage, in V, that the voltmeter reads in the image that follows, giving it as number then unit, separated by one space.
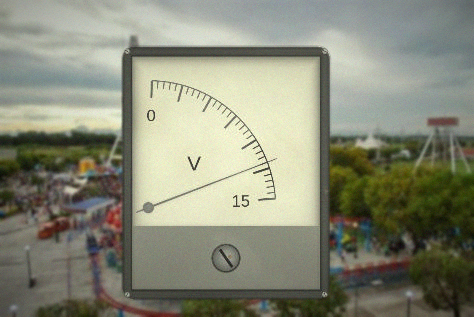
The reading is 12 V
